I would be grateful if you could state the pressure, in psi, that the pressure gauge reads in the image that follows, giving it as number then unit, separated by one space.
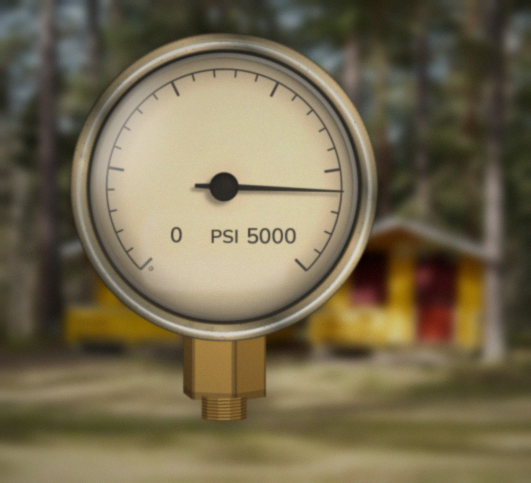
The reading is 4200 psi
